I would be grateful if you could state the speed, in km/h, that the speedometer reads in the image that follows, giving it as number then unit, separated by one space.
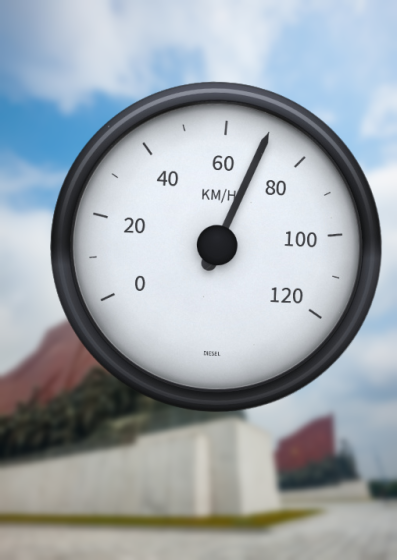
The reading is 70 km/h
